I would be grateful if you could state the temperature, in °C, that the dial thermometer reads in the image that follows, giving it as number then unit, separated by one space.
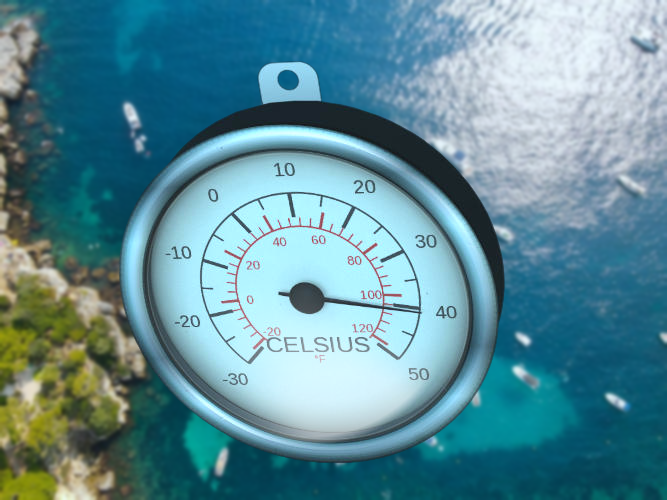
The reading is 40 °C
